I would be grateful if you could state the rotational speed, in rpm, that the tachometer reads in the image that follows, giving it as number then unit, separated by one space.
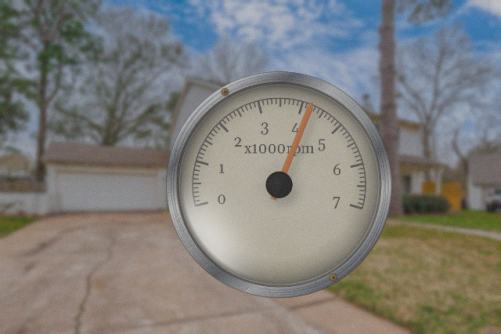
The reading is 4200 rpm
